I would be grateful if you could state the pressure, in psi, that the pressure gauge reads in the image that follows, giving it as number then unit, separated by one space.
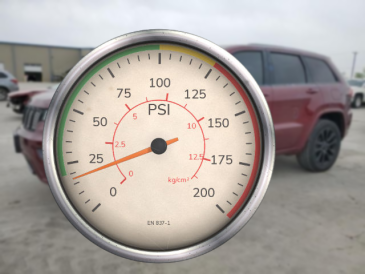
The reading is 17.5 psi
